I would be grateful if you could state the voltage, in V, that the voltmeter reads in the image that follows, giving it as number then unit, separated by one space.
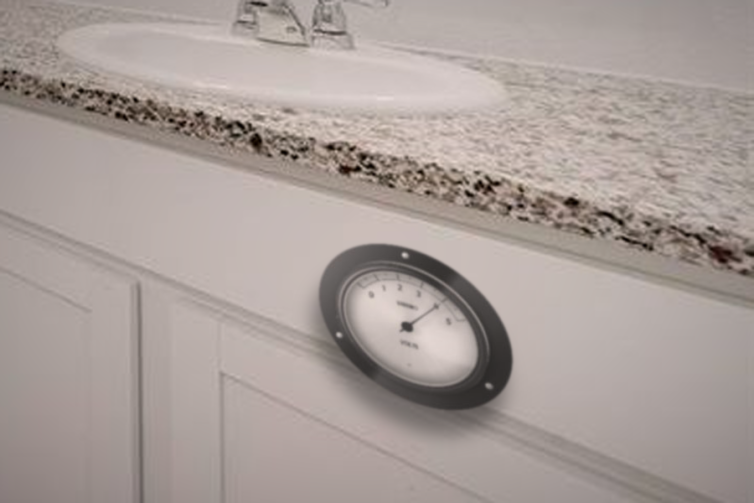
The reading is 4 V
